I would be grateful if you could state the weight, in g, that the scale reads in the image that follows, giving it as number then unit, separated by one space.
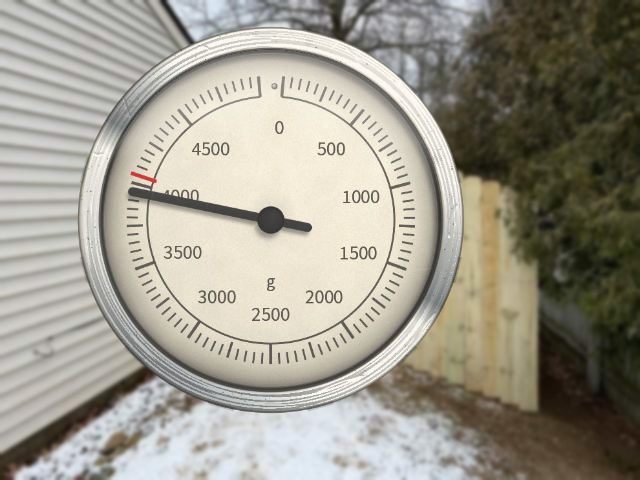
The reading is 3950 g
